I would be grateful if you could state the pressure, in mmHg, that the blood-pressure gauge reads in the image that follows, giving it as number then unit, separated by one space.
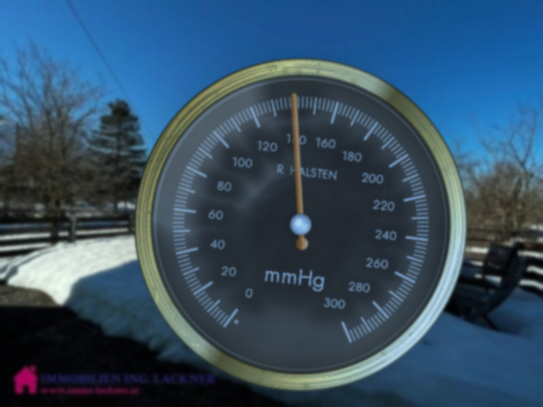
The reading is 140 mmHg
